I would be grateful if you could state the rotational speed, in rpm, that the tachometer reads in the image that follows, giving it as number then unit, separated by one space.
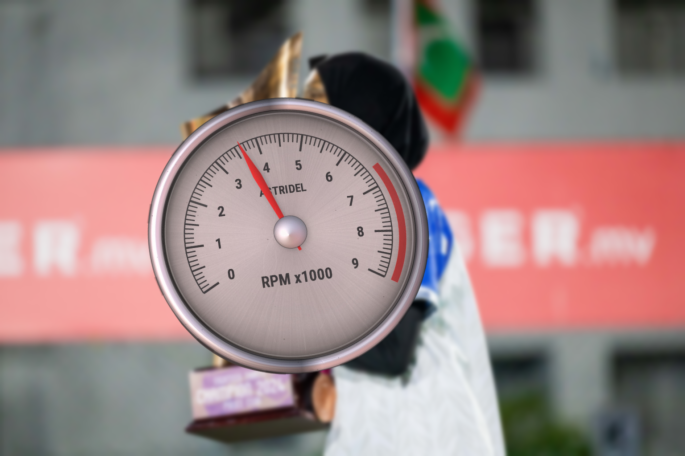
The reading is 3600 rpm
